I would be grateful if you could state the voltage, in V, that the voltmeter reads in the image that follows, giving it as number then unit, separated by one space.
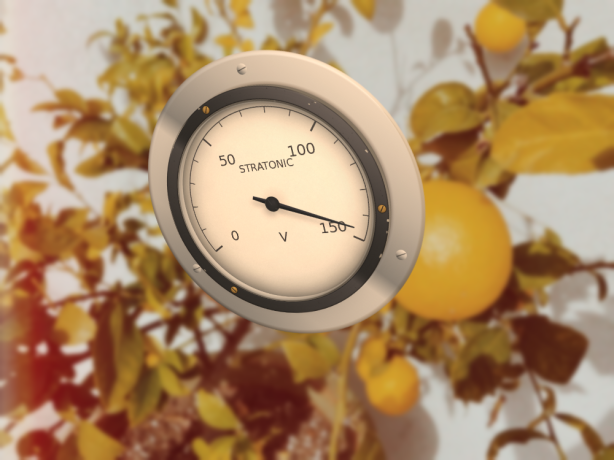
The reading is 145 V
